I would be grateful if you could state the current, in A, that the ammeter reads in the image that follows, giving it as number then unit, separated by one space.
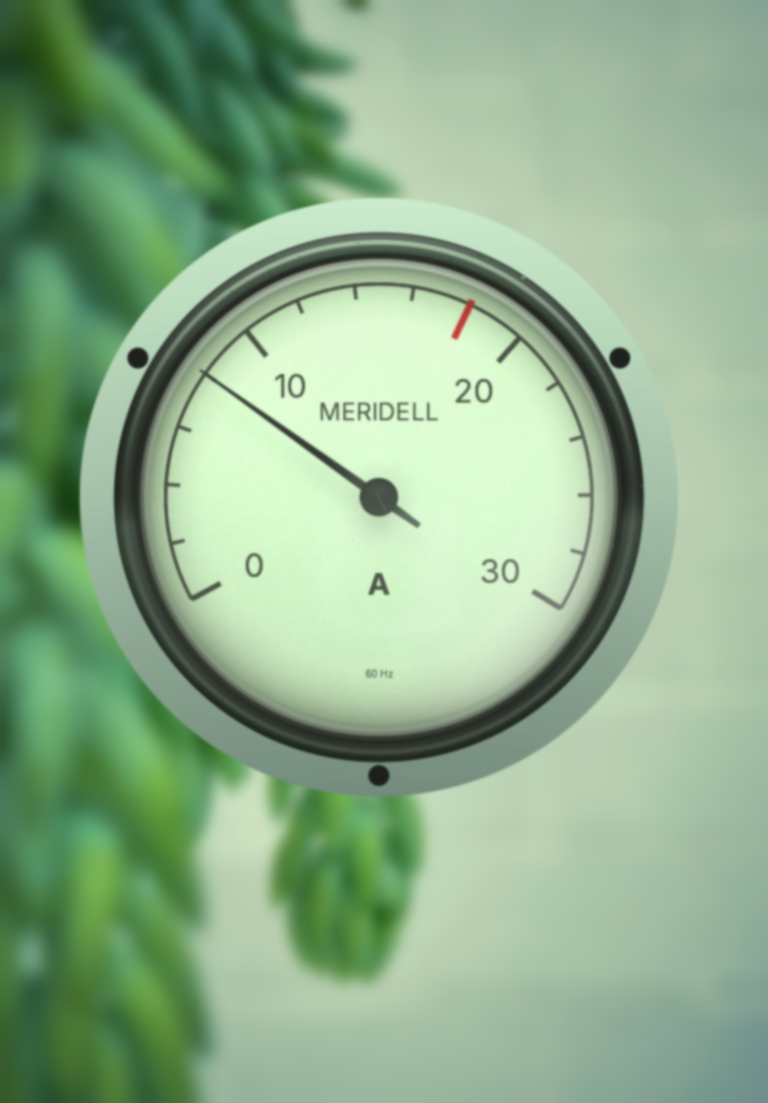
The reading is 8 A
